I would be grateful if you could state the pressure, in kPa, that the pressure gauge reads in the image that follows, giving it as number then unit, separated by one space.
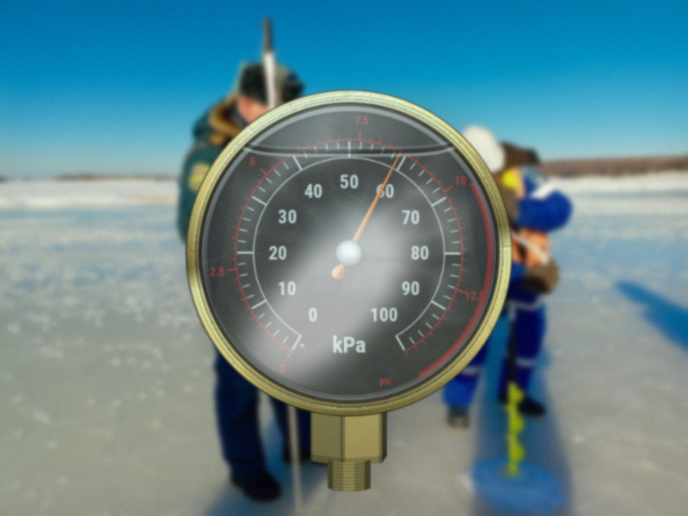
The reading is 59 kPa
